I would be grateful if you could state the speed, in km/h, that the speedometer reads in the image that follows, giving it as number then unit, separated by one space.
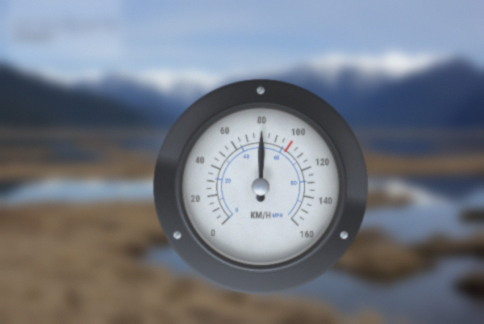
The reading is 80 km/h
